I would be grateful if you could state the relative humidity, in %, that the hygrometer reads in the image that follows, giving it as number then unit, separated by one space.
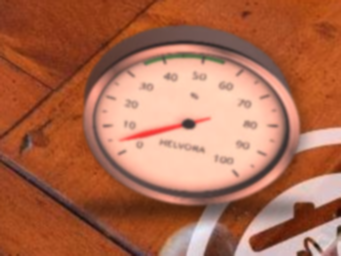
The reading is 5 %
